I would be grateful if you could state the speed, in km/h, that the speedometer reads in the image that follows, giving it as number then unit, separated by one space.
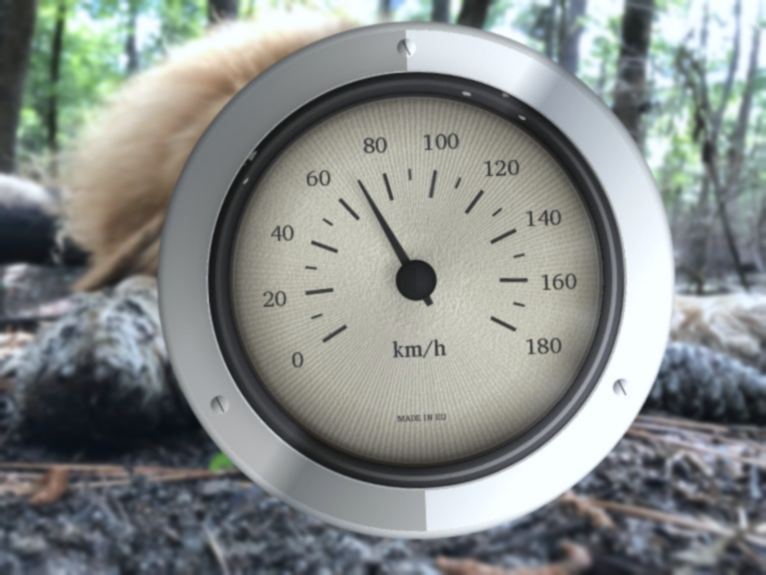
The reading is 70 km/h
